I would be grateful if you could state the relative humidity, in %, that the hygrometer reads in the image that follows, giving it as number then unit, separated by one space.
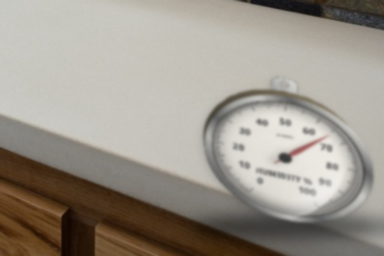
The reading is 65 %
